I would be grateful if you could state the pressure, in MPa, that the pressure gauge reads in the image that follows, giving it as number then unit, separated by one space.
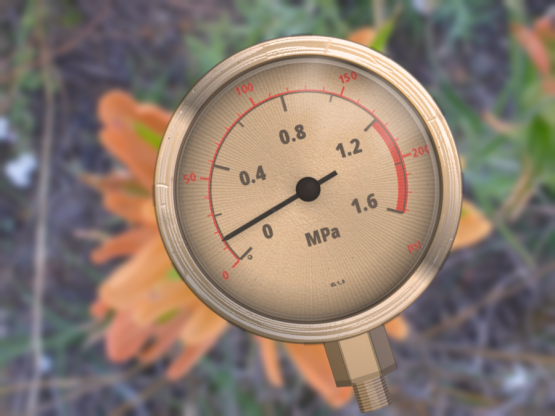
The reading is 0.1 MPa
